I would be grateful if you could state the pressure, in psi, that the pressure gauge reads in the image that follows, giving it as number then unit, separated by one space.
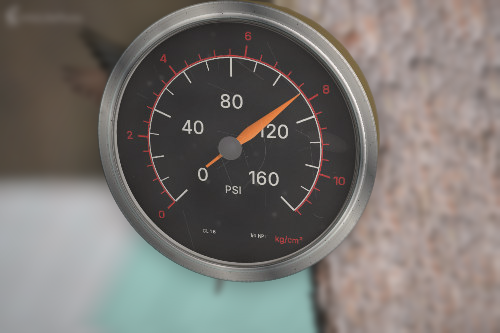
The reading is 110 psi
